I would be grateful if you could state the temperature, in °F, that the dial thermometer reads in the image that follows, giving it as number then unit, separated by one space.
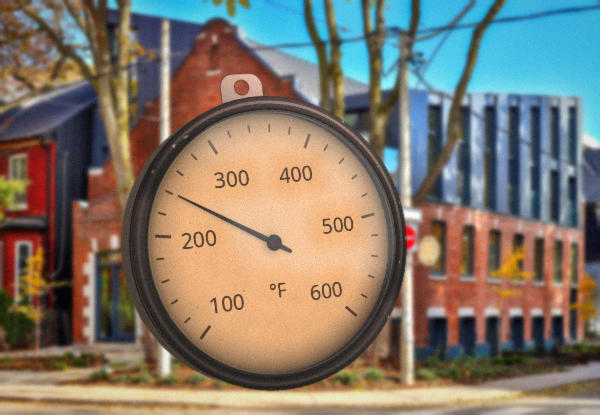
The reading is 240 °F
